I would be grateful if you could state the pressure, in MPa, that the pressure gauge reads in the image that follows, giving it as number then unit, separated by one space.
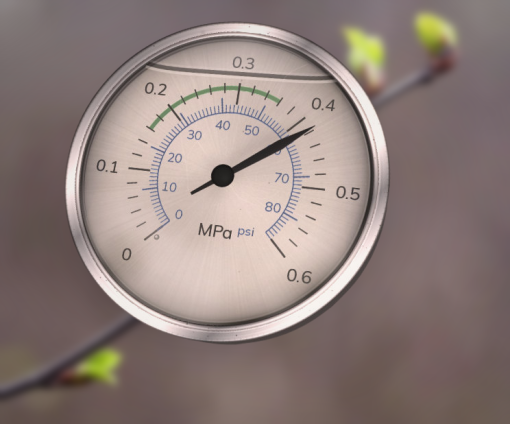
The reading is 0.42 MPa
